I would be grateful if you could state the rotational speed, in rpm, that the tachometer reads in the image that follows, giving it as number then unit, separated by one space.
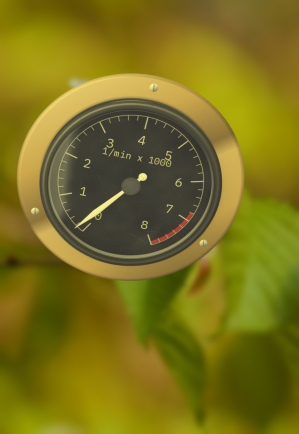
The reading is 200 rpm
